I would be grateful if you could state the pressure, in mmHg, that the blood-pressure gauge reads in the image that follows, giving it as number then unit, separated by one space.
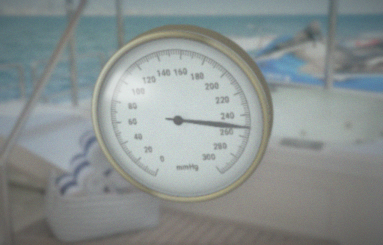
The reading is 250 mmHg
